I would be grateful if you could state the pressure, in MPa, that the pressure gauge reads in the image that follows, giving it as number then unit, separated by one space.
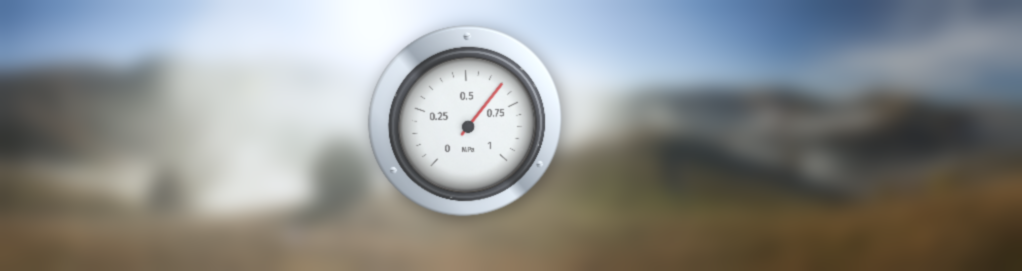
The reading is 0.65 MPa
